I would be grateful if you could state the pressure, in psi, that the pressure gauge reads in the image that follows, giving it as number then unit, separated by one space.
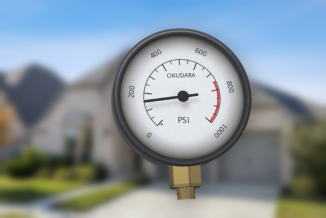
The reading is 150 psi
